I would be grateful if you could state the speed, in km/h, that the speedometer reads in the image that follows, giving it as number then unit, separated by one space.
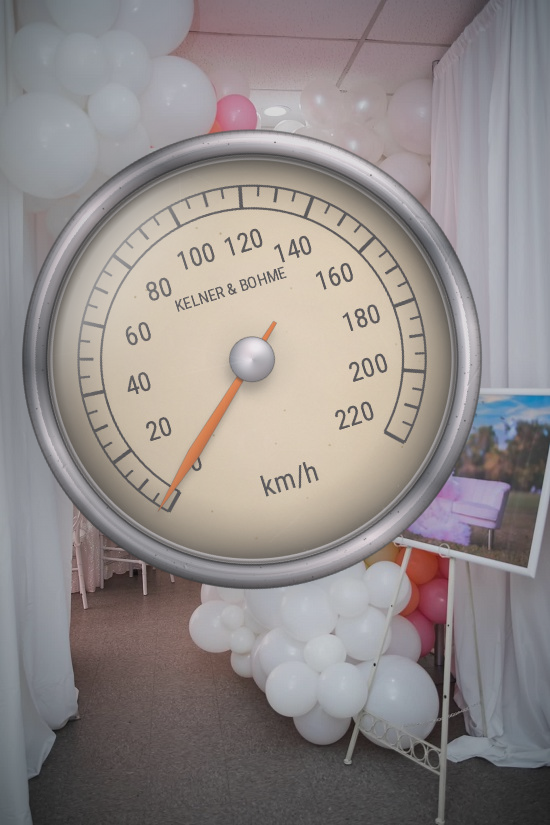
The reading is 2.5 km/h
